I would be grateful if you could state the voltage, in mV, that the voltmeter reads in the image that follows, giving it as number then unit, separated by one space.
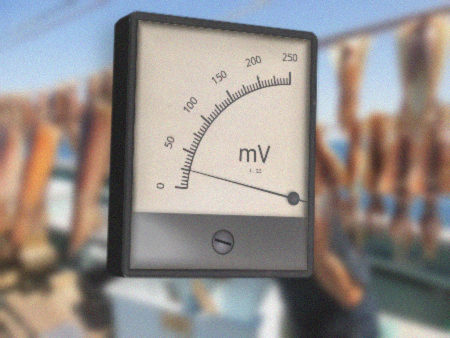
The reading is 25 mV
